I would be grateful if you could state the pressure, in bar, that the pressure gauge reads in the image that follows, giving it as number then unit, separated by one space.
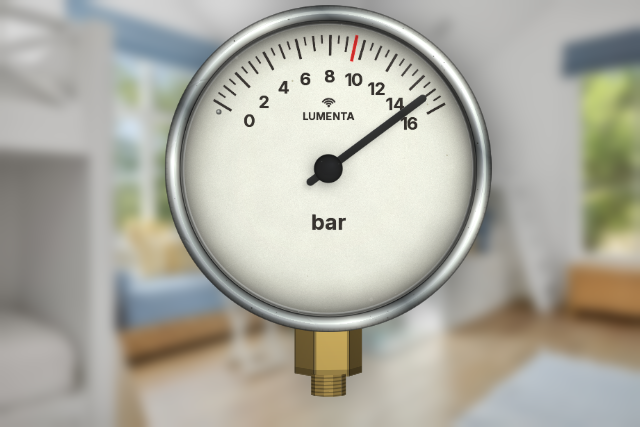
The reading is 15 bar
